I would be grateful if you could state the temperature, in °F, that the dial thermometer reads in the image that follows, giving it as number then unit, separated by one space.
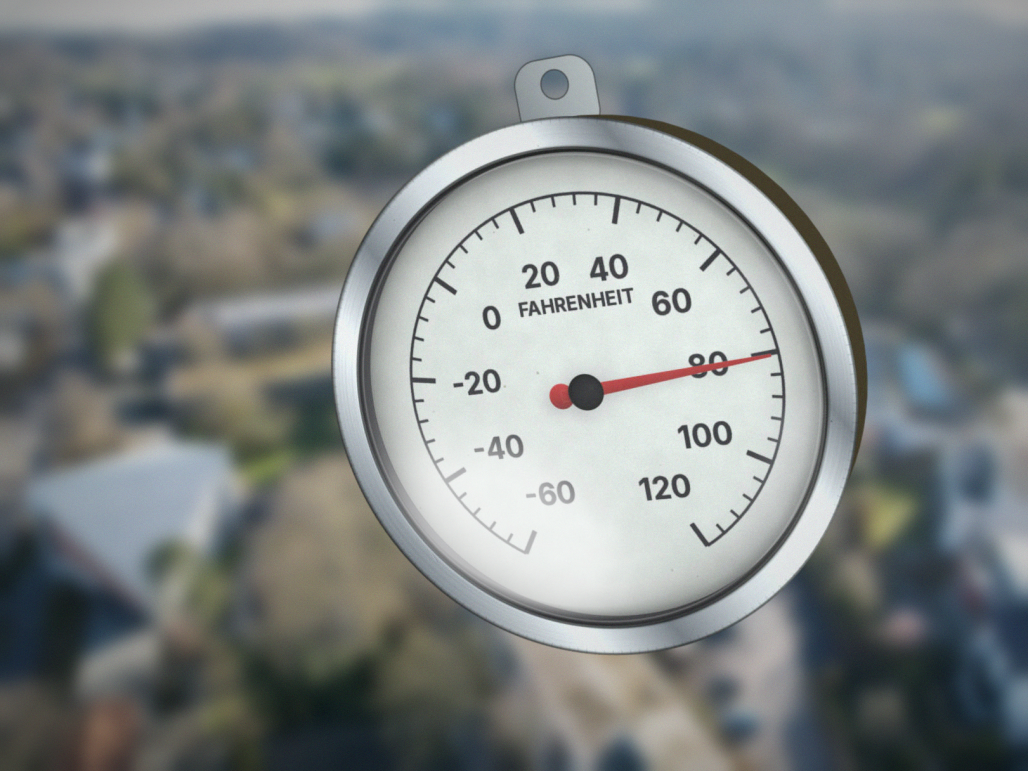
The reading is 80 °F
